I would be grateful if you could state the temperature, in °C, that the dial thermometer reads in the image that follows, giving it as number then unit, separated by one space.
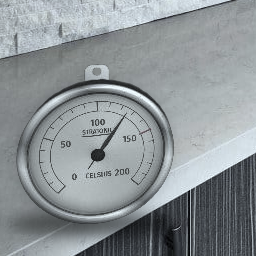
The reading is 125 °C
